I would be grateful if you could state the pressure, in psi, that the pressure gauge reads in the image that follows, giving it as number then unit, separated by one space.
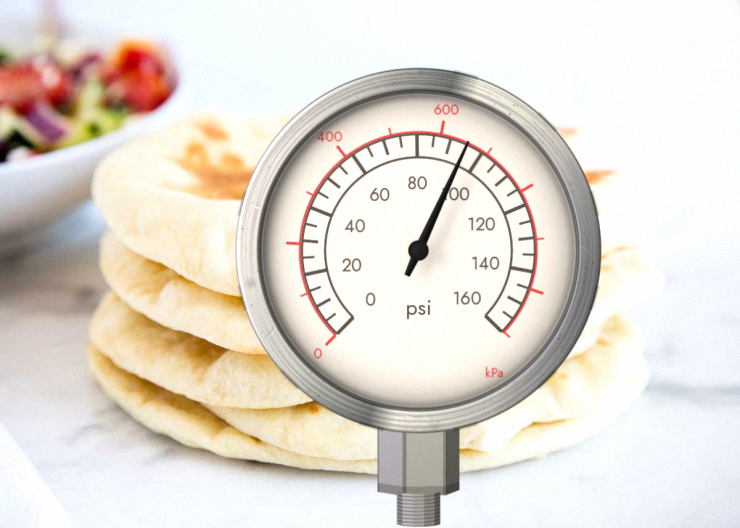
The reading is 95 psi
